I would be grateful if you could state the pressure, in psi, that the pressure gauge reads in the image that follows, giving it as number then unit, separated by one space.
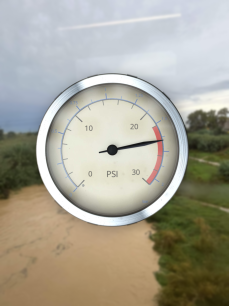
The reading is 24 psi
